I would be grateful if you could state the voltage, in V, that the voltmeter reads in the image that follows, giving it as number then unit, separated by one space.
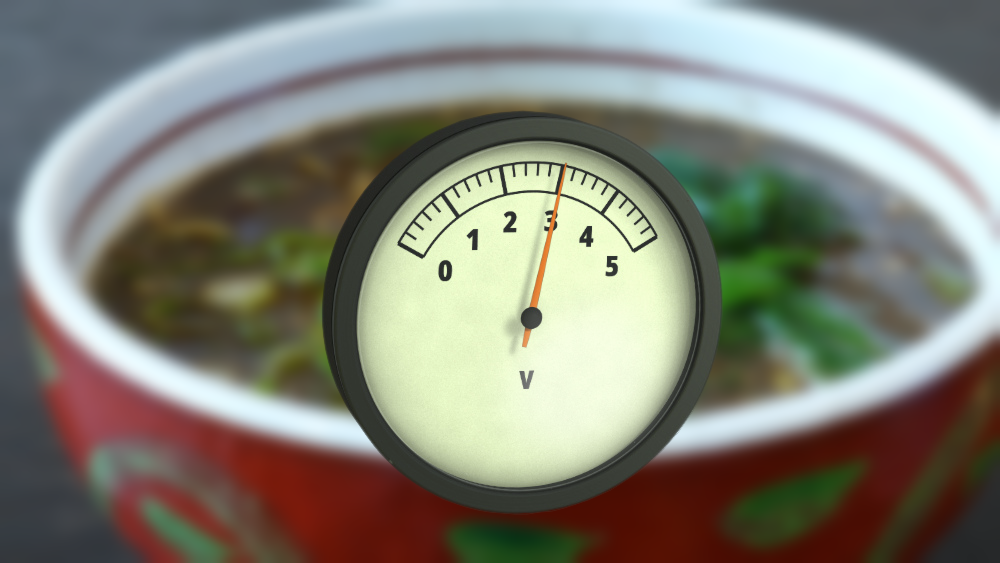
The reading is 3 V
